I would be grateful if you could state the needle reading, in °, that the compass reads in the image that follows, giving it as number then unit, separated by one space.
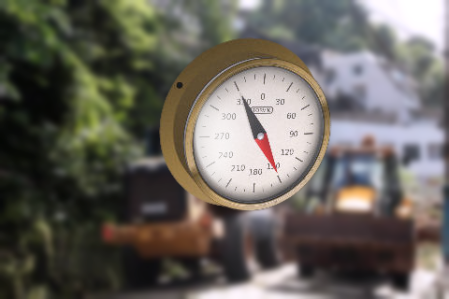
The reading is 150 °
